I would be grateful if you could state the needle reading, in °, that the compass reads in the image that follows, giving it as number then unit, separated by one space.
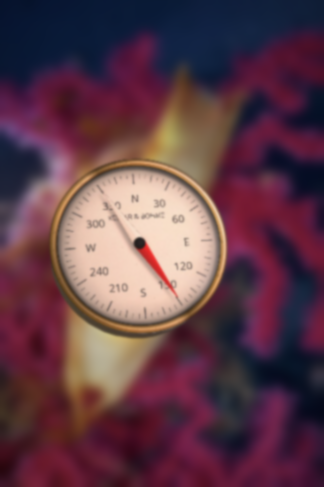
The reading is 150 °
